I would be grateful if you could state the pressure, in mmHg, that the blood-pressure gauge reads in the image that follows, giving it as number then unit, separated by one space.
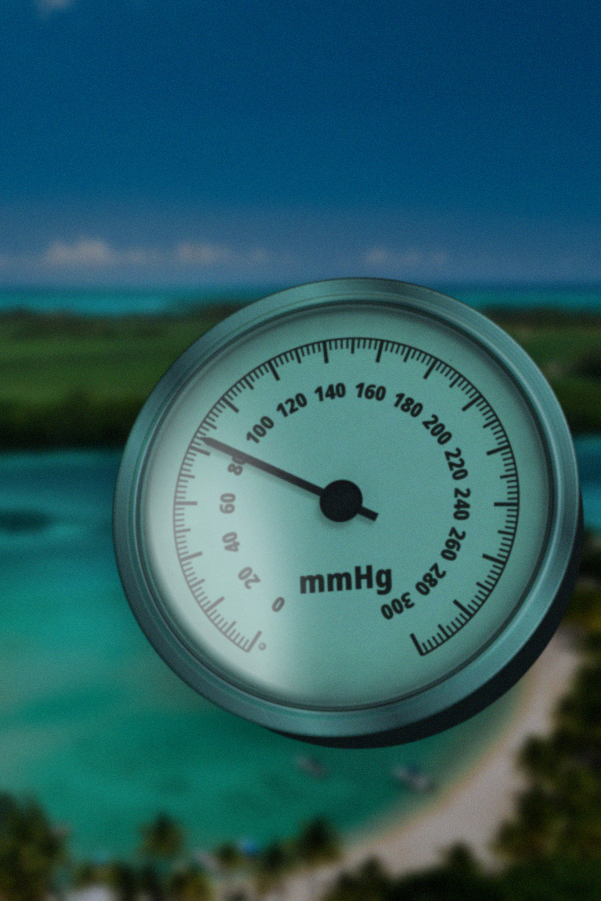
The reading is 84 mmHg
